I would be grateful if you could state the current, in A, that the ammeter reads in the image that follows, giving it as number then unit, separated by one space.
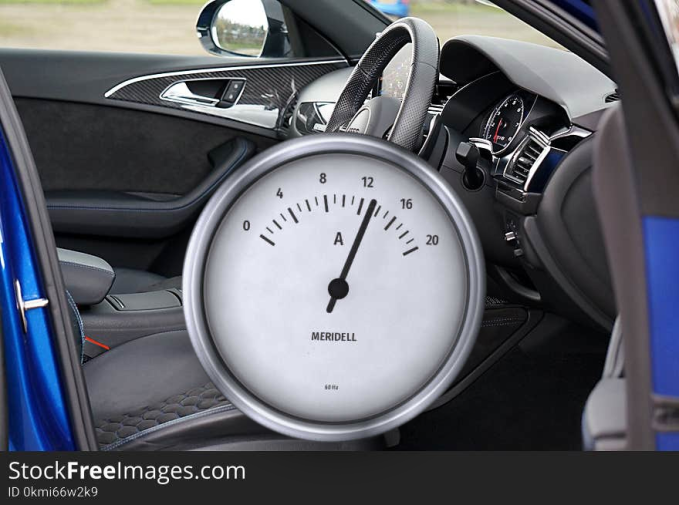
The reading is 13 A
